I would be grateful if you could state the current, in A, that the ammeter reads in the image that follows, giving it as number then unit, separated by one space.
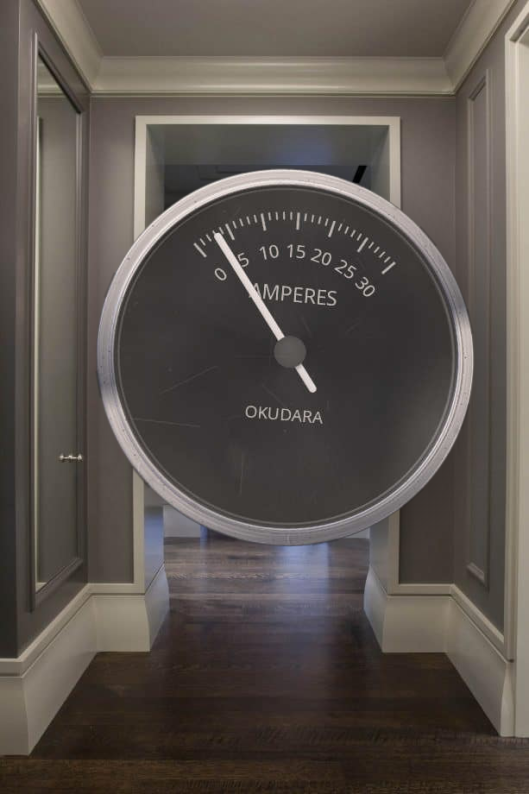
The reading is 3 A
